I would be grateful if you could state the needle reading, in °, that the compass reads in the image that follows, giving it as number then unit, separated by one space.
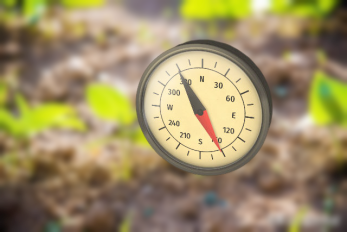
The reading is 150 °
